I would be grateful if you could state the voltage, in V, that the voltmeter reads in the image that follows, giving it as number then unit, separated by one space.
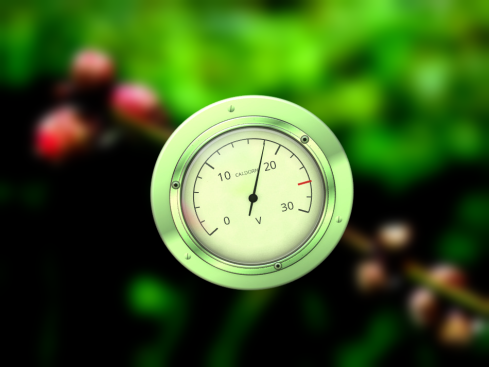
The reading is 18 V
